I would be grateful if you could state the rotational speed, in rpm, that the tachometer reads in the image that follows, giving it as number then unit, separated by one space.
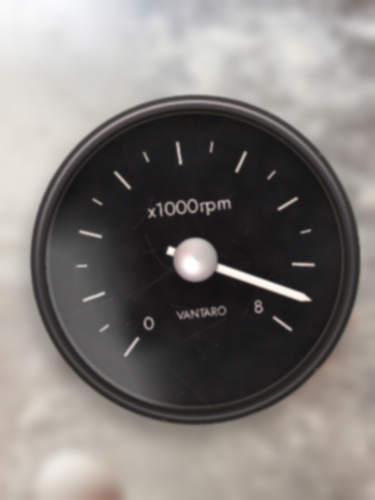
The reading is 7500 rpm
